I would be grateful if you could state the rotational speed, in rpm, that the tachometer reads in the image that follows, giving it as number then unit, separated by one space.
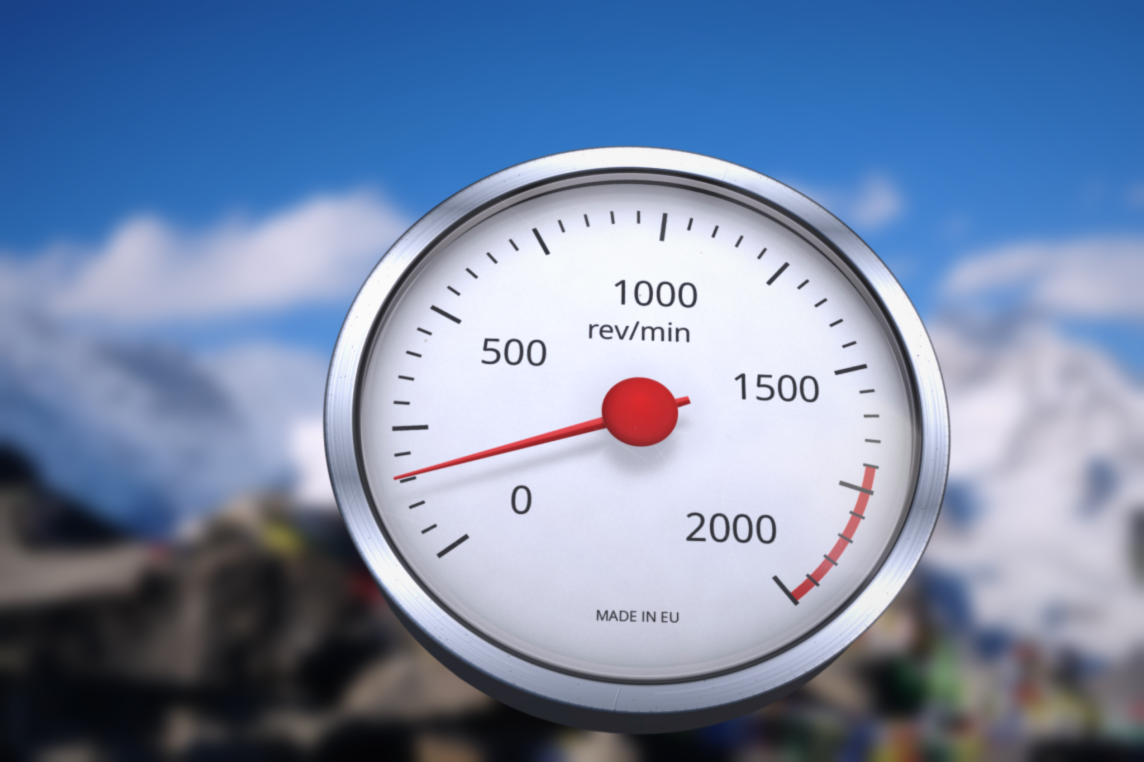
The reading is 150 rpm
